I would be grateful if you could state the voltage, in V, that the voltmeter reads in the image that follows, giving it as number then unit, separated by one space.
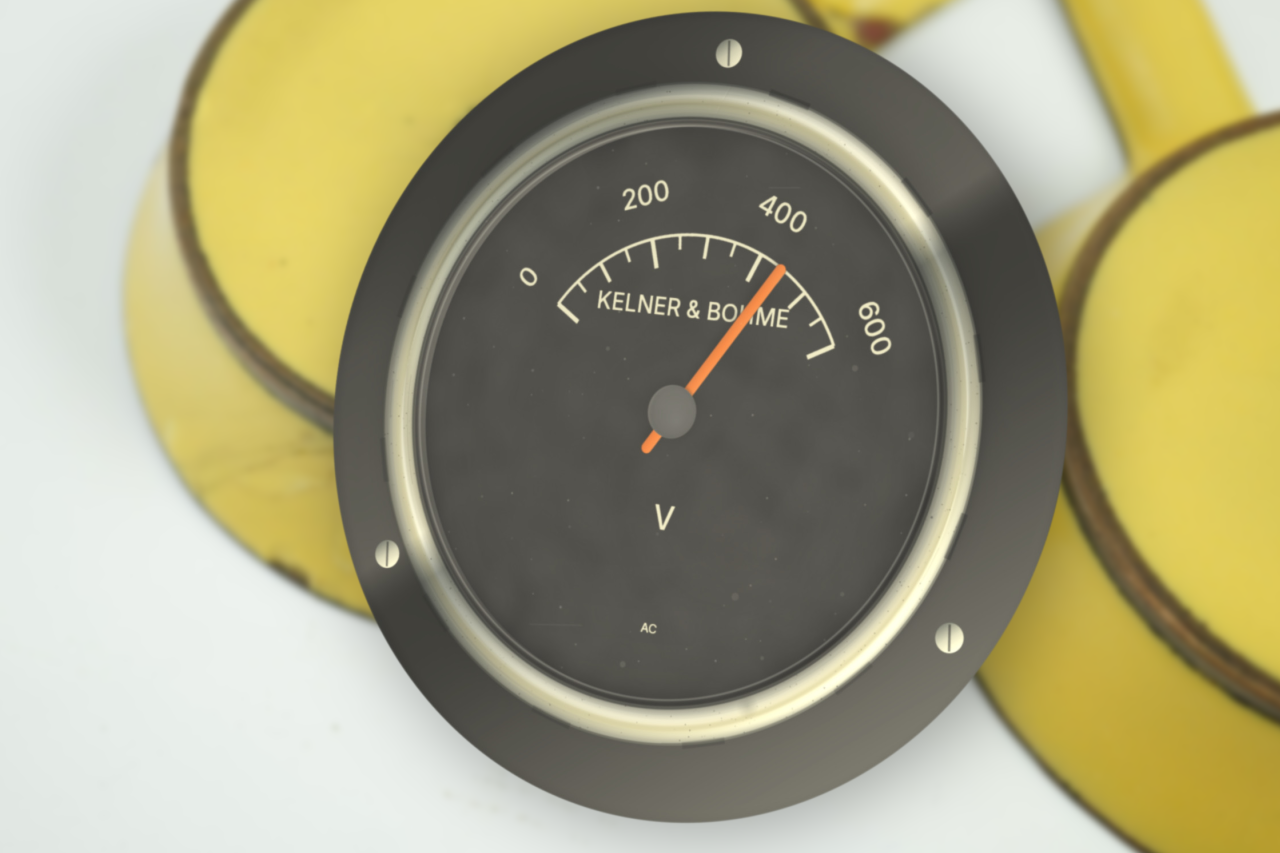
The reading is 450 V
